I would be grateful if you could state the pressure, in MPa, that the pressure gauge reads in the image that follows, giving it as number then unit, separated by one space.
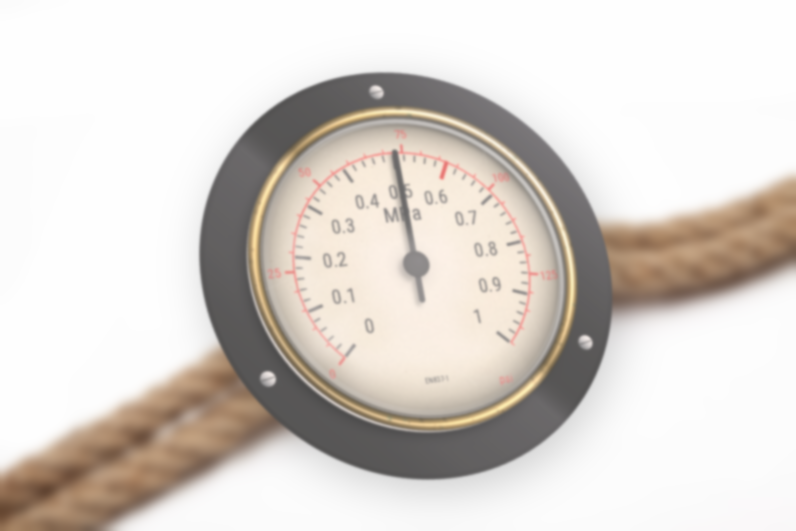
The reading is 0.5 MPa
